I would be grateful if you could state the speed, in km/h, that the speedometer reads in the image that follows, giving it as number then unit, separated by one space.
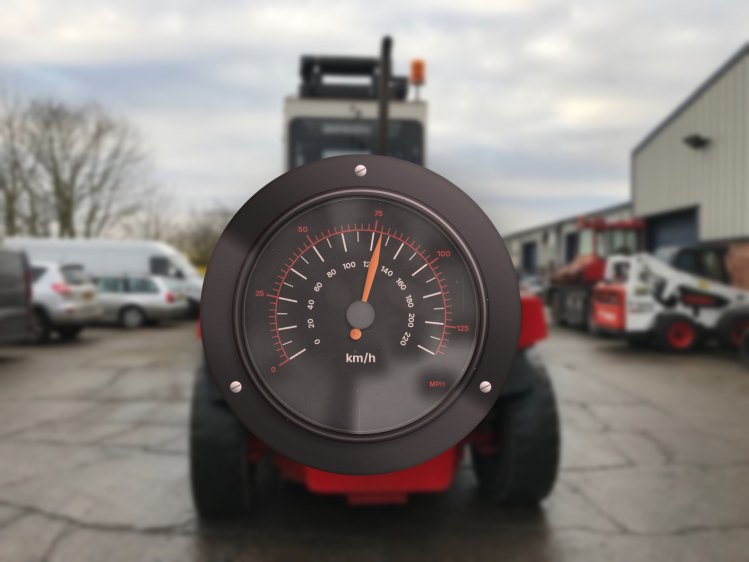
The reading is 125 km/h
